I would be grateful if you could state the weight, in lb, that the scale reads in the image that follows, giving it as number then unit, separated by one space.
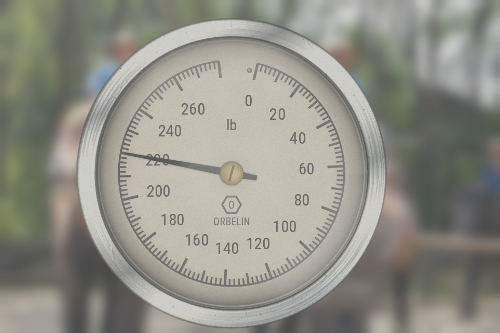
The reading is 220 lb
